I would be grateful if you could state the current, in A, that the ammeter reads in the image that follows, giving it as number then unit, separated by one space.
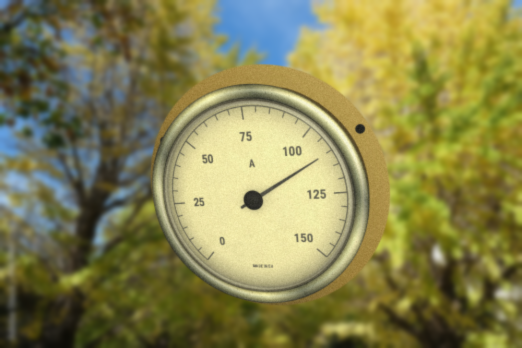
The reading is 110 A
